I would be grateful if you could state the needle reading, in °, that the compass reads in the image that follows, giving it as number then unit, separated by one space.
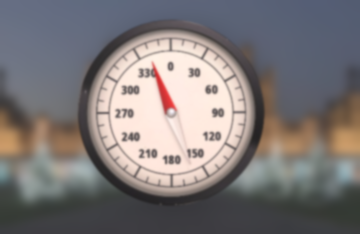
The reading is 340 °
